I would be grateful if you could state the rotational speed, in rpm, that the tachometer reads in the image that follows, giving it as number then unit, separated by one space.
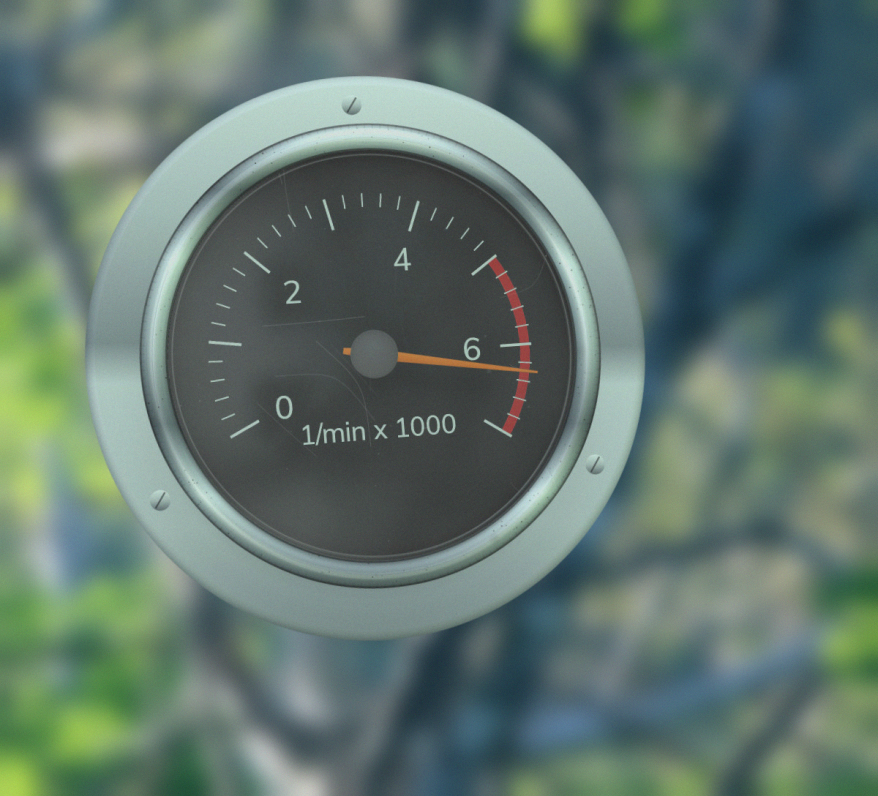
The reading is 6300 rpm
